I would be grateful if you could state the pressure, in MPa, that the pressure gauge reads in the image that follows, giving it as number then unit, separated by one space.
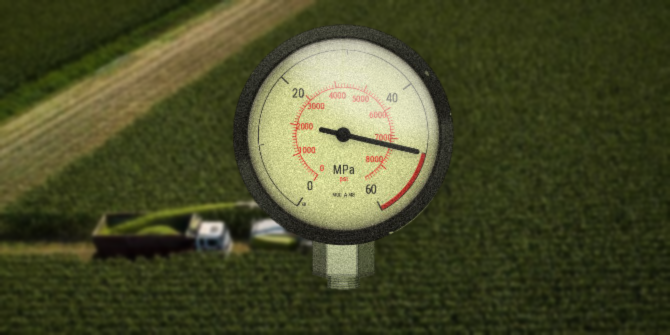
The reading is 50 MPa
